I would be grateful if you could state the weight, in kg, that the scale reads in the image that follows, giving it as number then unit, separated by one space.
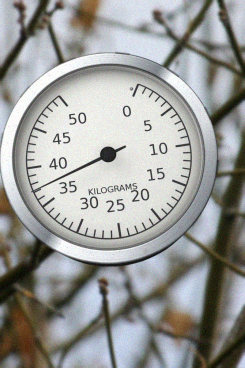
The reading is 37 kg
